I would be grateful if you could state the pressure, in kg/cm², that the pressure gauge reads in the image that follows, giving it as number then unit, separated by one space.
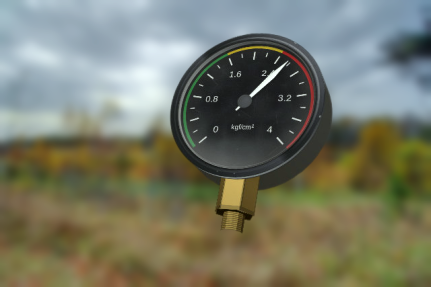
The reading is 2.6 kg/cm²
